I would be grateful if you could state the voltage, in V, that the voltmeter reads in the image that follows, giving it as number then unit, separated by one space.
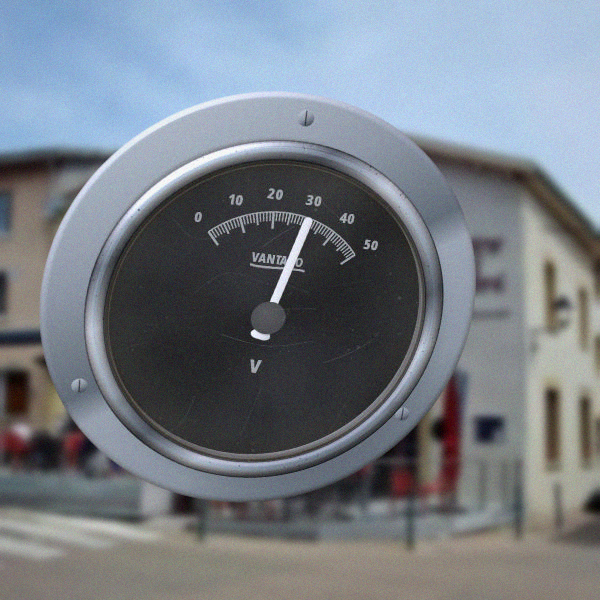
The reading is 30 V
